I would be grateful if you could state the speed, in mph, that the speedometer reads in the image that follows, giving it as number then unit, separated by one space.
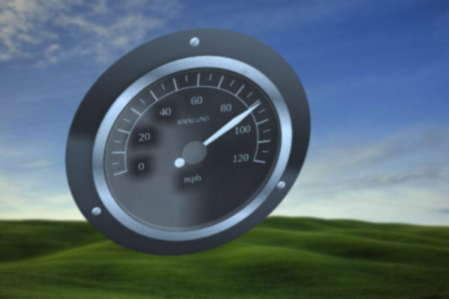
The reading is 90 mph
